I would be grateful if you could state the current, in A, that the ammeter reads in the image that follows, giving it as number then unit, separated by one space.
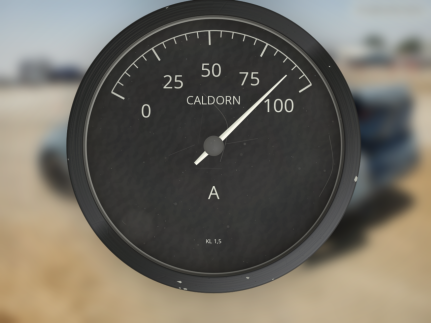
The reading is 90 A
